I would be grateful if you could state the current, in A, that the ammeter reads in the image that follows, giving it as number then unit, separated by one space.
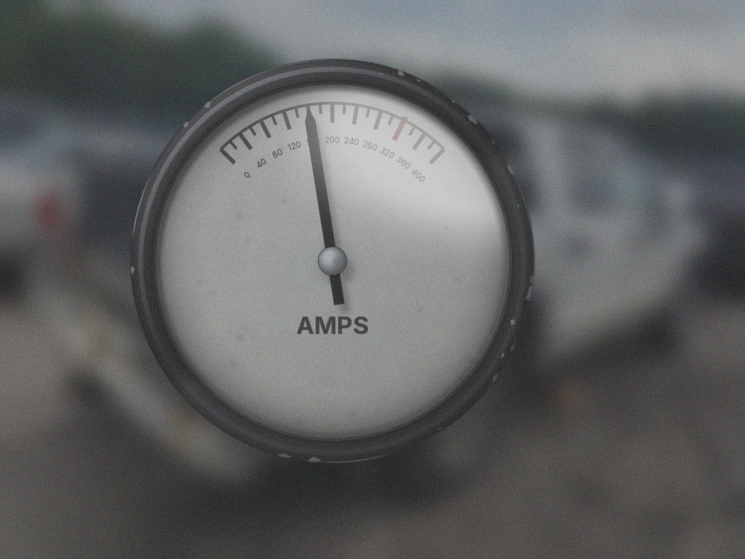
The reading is 160 A
